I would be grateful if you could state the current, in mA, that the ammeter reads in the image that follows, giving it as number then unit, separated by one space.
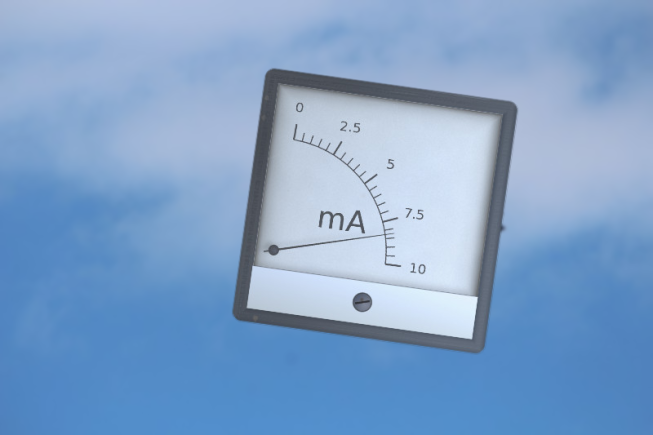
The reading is 8.25 mA
